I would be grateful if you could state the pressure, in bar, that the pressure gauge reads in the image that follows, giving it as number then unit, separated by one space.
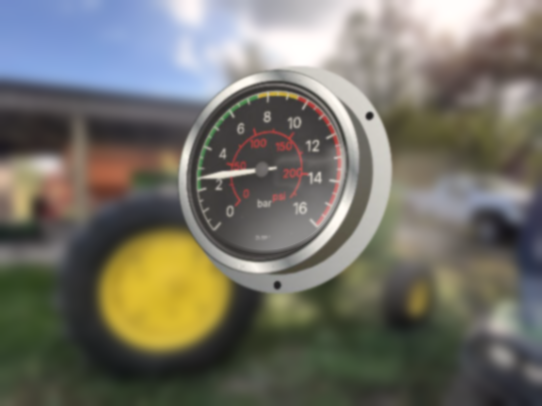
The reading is 2.5 bar
